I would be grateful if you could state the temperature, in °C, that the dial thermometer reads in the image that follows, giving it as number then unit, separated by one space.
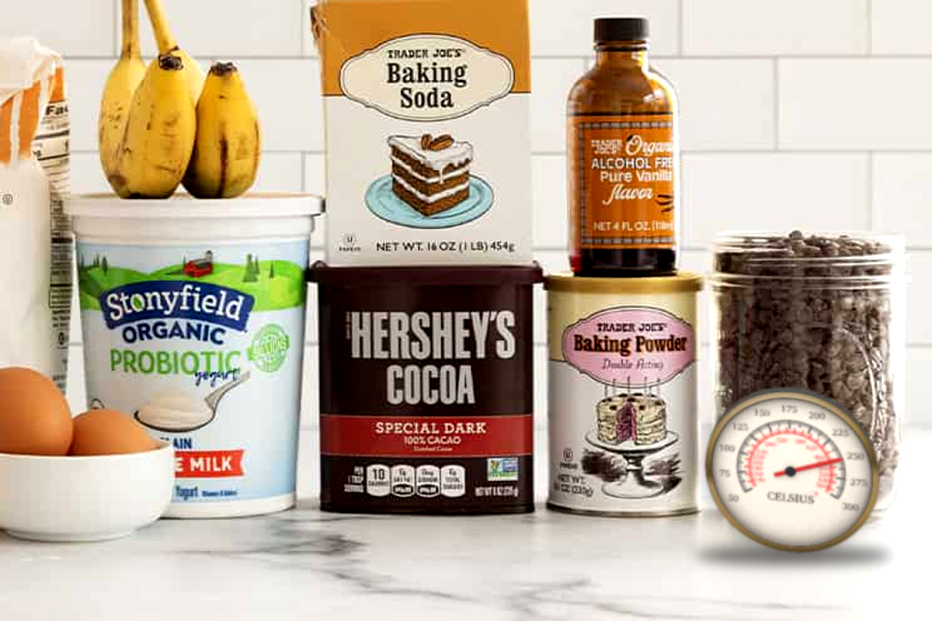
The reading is 250 °C
